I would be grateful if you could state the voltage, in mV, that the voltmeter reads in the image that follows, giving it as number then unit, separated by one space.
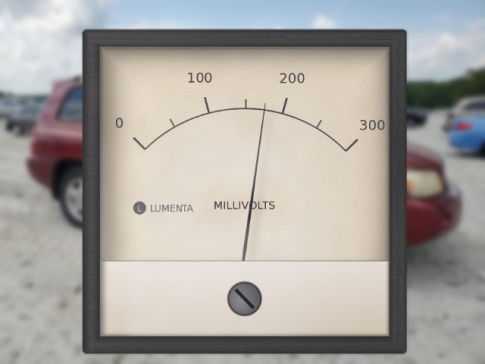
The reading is 175 mV
